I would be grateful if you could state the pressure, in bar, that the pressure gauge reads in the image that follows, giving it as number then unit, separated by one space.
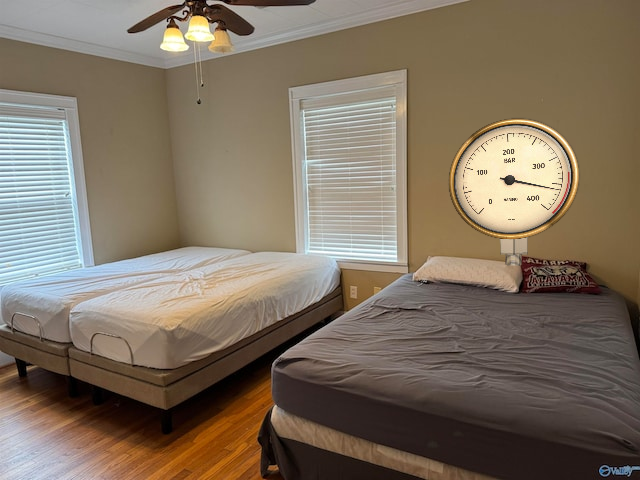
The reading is 360 bar
